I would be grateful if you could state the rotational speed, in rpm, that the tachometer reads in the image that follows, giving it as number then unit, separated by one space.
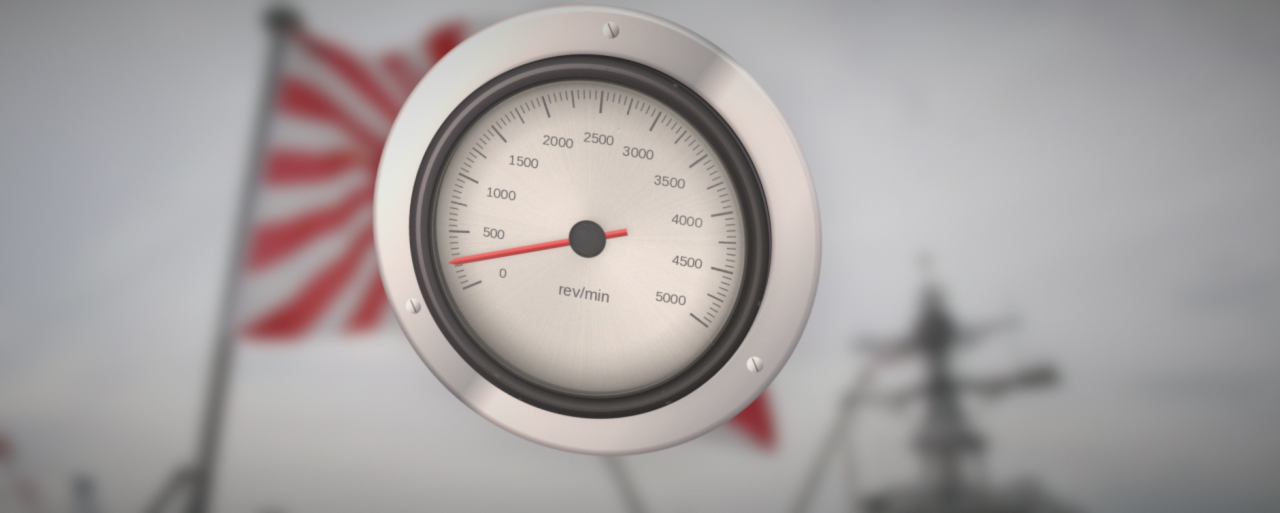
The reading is 250 rpm
